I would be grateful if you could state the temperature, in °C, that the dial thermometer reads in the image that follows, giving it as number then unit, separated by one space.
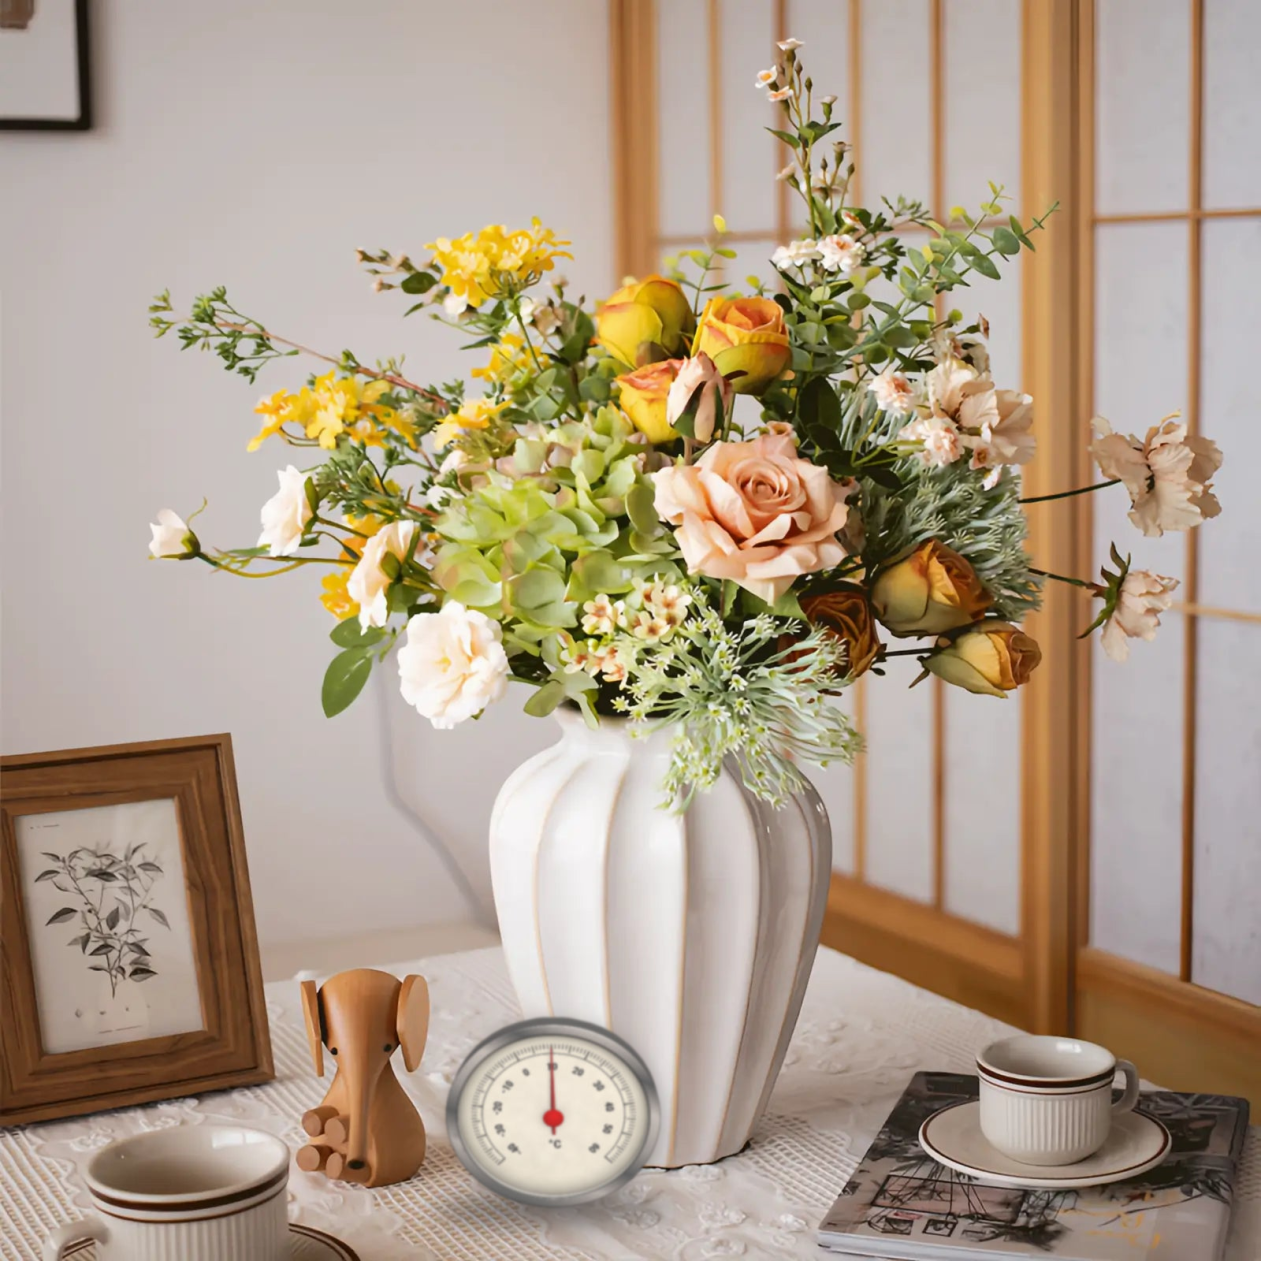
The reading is 10 °C
